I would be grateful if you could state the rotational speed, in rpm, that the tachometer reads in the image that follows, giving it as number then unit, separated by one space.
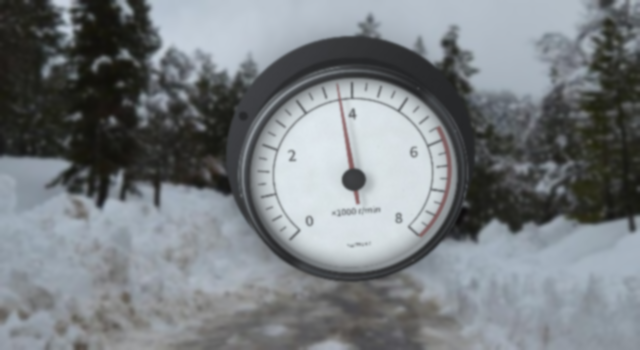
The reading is 3750 rpm
